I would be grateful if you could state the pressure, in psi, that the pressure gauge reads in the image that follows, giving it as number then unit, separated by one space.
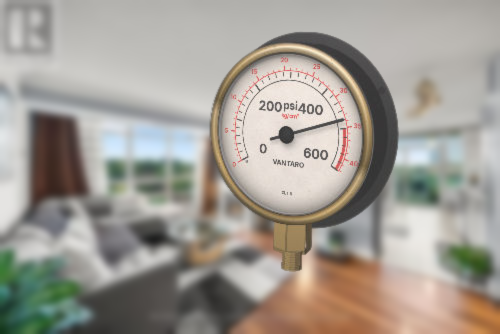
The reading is 480 psi
